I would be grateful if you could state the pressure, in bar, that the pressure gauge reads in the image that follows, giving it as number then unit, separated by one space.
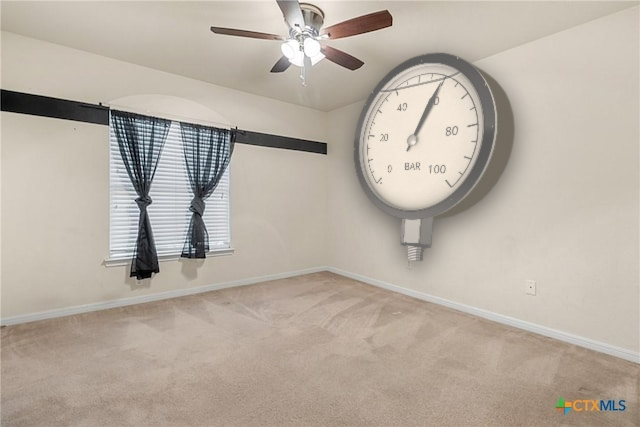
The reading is 60 bar
